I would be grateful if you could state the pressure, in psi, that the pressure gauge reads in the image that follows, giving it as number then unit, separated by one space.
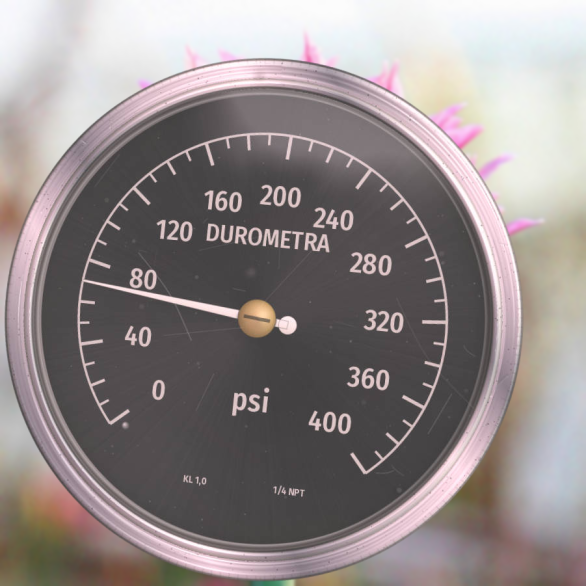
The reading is 70 psi
